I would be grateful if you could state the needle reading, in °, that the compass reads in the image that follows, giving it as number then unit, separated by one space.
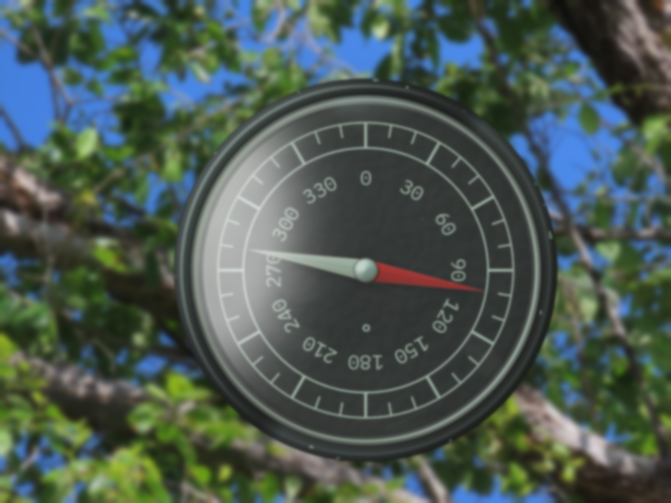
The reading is 100 °
